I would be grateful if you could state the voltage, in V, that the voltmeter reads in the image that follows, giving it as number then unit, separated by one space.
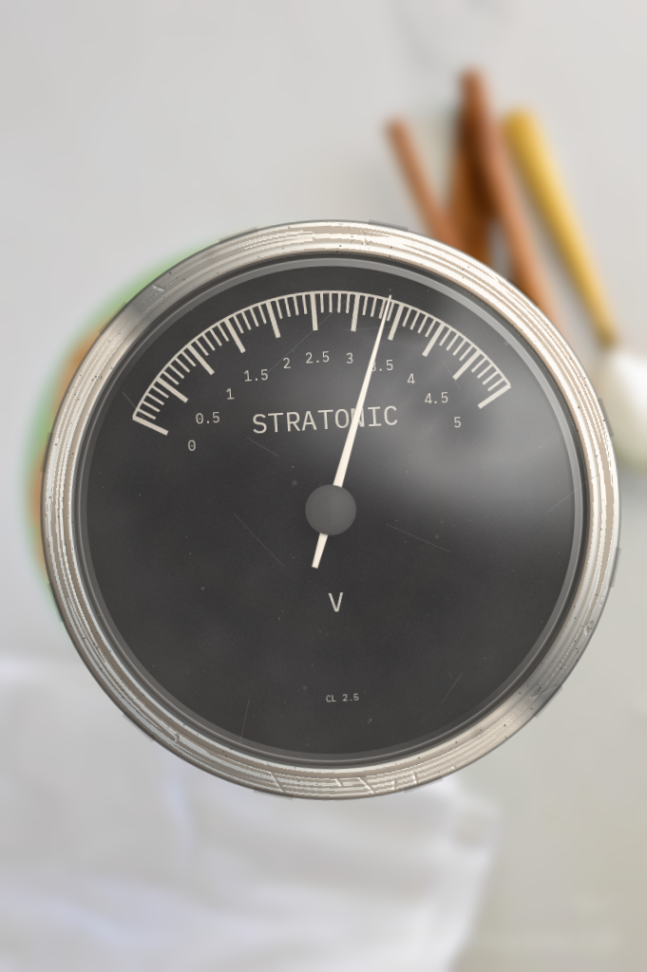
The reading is 3.35 V
